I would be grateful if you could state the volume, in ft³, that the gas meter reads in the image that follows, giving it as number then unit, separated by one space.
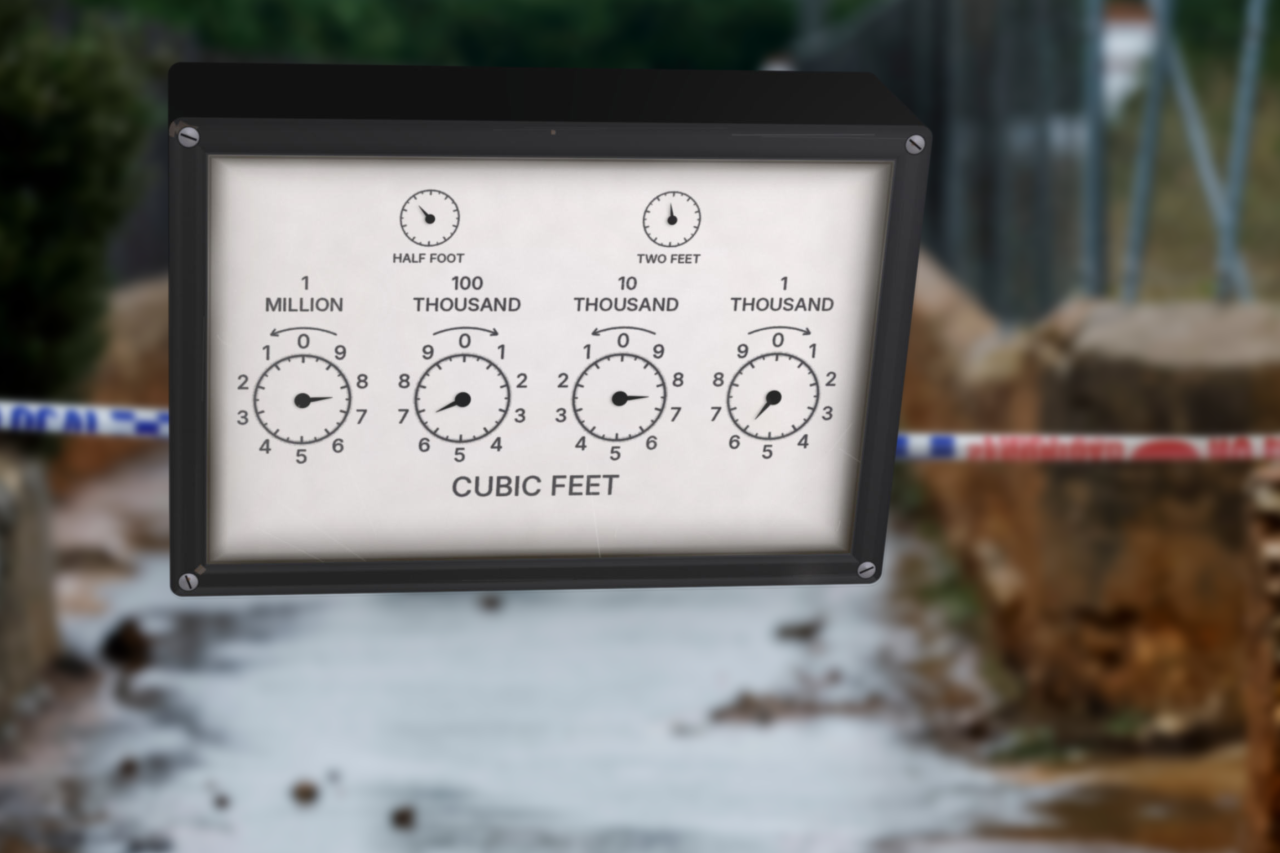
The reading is 767600 ft³
